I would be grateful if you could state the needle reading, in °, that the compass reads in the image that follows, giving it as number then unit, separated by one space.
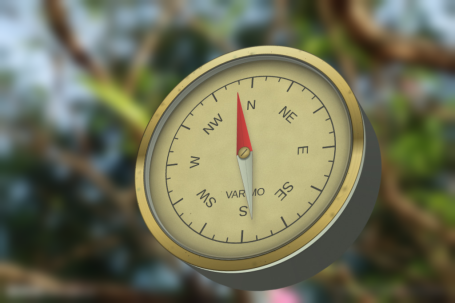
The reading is 350 °
